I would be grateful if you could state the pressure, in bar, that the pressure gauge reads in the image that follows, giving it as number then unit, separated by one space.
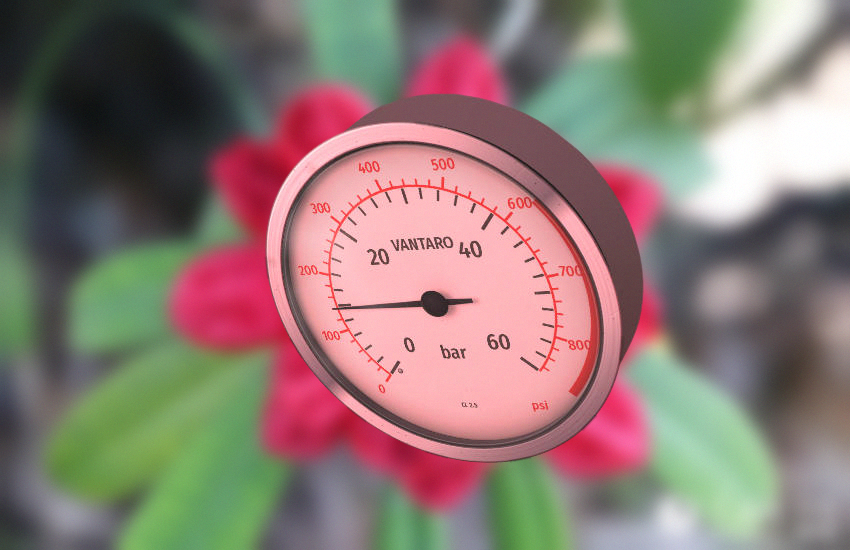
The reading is 10 bar
